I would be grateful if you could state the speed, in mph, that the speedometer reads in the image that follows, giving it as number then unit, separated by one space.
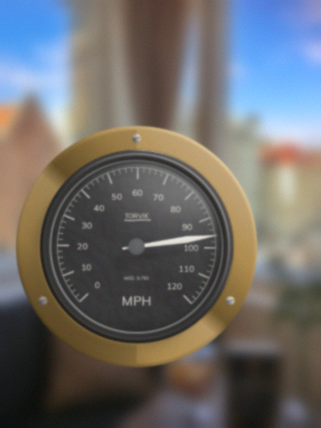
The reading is 96 mph
